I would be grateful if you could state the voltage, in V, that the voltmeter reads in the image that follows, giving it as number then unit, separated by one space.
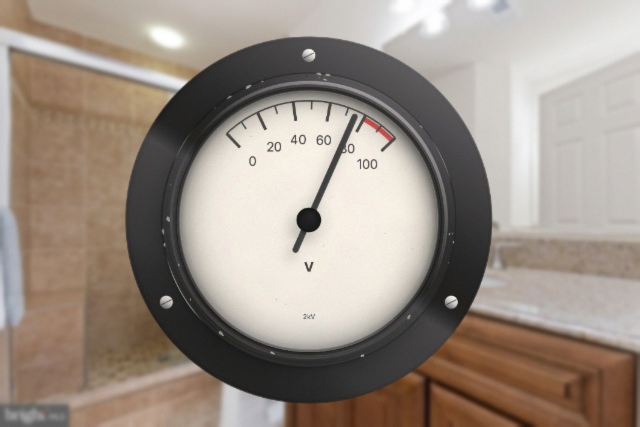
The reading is 75 V
